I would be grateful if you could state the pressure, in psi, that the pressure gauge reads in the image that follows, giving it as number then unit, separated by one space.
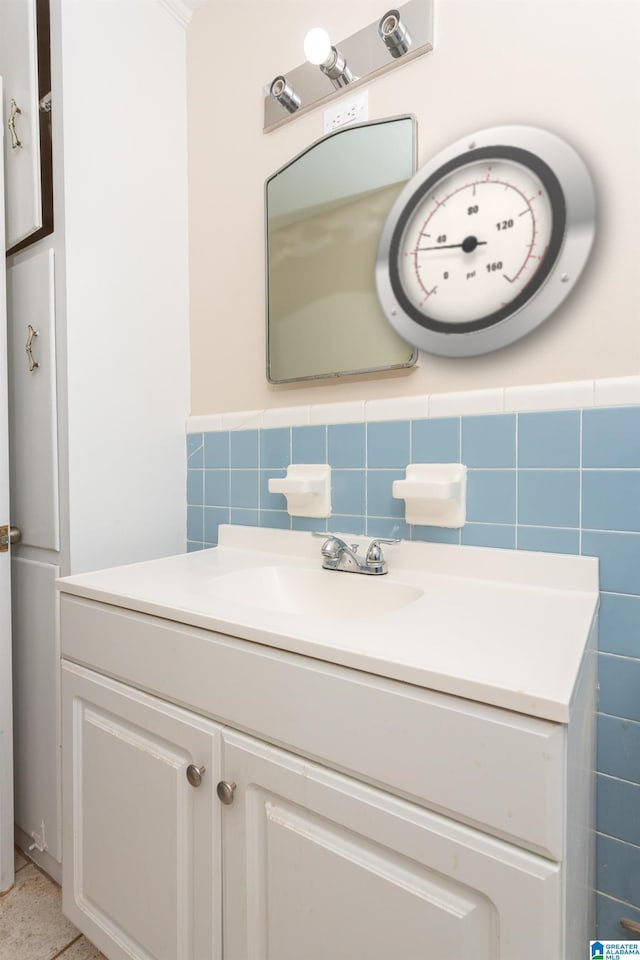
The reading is 30 psi
